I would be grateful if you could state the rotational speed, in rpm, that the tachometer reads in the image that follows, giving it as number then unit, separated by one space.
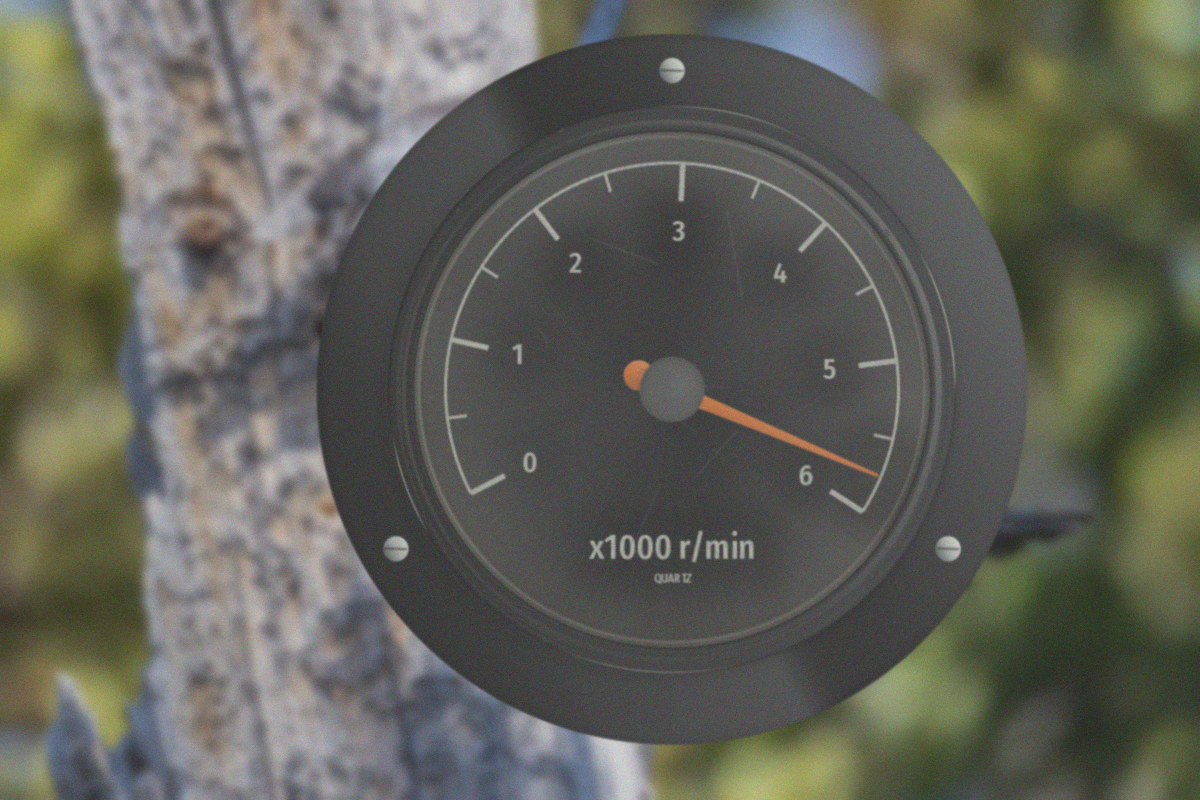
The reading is 5750 rpm
